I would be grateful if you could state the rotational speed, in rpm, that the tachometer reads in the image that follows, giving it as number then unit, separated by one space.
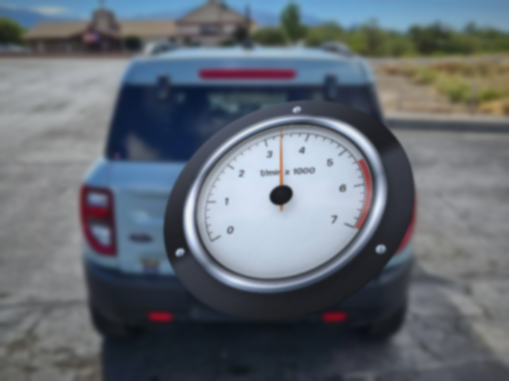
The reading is 3400 rpm
